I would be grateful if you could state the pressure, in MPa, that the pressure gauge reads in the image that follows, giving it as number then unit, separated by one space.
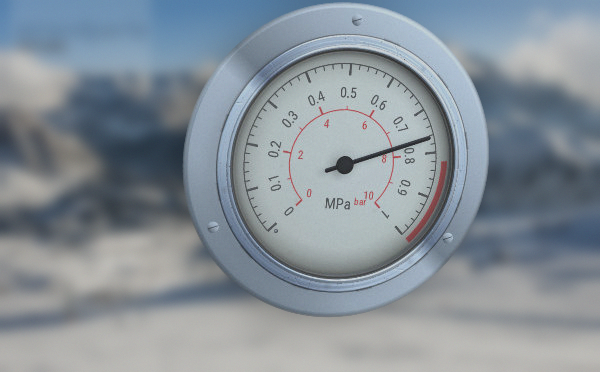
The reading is 0.76 MPa
